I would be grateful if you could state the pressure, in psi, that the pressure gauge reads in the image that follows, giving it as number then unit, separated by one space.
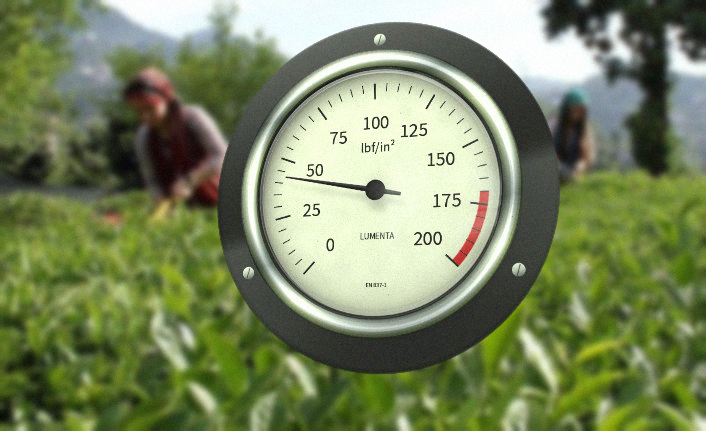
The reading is 42.5 psi
